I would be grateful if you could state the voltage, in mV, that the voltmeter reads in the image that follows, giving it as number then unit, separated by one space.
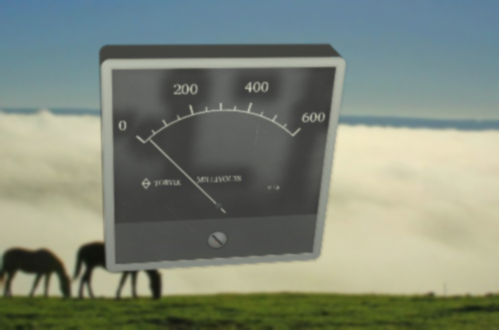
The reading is 25 mV
